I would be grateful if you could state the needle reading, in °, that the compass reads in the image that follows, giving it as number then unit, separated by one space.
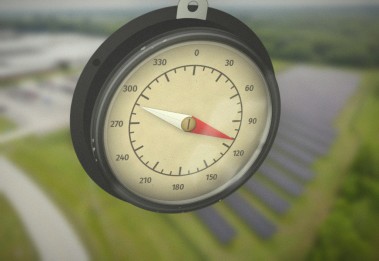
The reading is 110 °
